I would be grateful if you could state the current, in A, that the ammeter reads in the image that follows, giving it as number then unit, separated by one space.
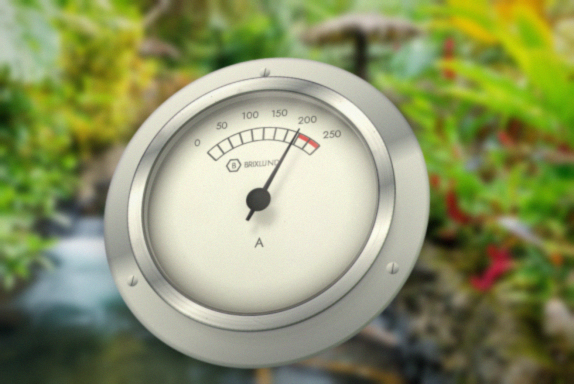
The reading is 200 A
